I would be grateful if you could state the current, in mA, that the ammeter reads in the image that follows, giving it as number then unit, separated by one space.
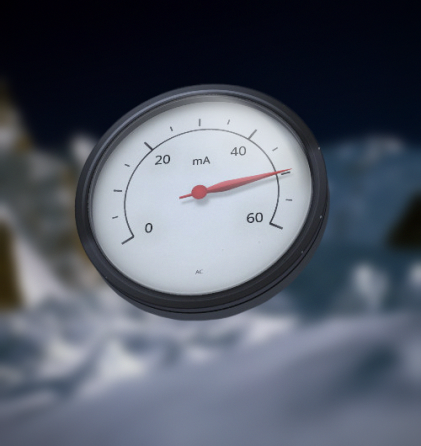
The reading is 50 mA
